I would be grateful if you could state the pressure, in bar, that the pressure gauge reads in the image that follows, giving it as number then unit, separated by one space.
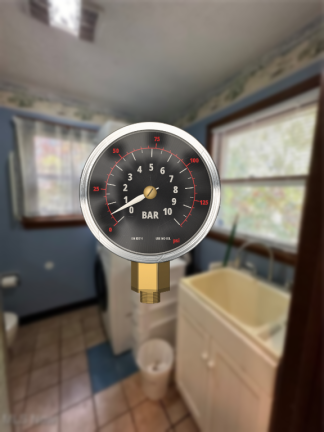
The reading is 0.5 bar
